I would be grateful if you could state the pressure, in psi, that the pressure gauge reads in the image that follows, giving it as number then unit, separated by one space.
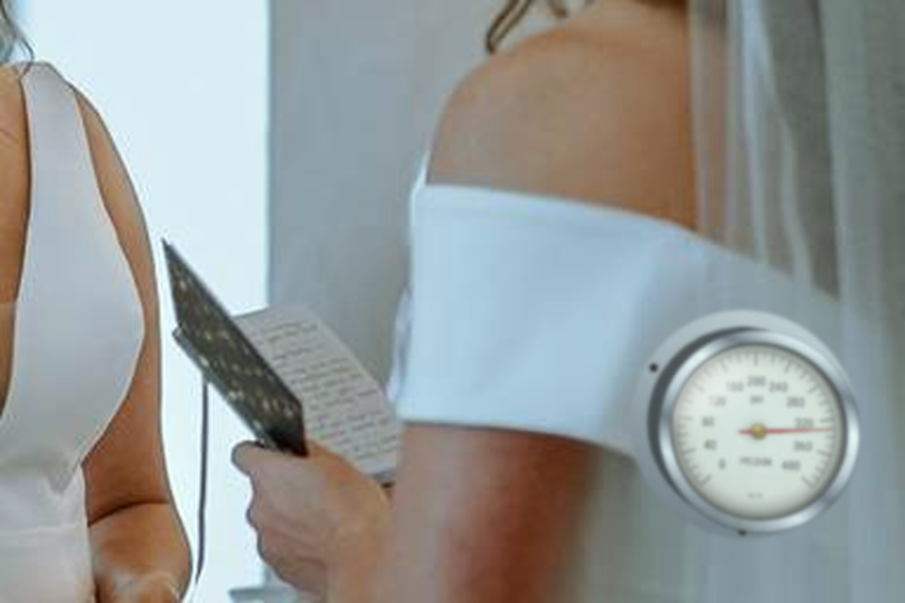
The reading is 330 psi
